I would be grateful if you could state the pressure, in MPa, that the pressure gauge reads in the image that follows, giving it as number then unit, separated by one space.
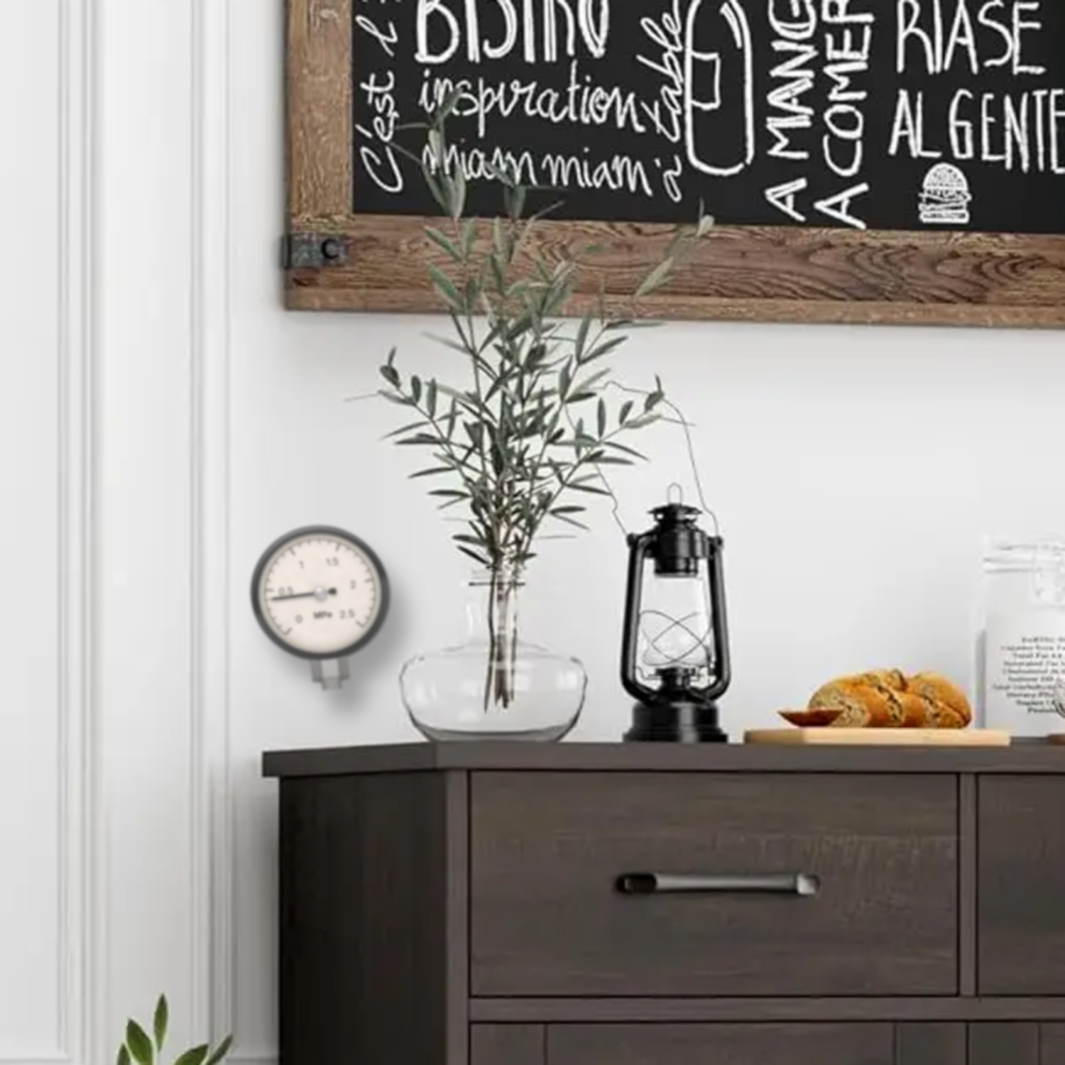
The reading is 0.4 MPa
